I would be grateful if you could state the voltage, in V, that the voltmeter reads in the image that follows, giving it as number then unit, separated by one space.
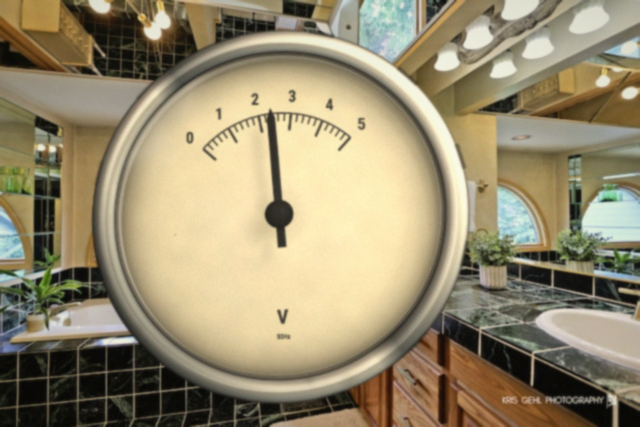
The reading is 2.4 V
